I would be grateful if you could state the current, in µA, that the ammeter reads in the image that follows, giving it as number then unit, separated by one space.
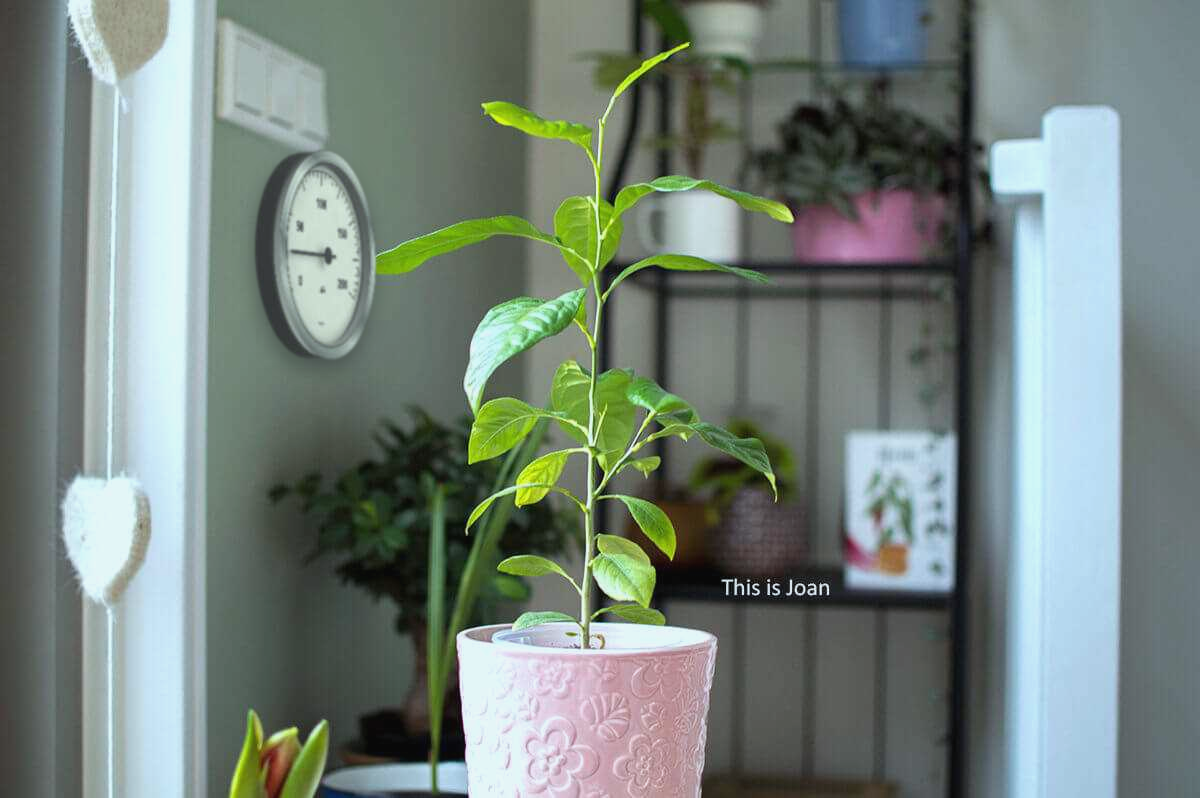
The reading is 25 µA
